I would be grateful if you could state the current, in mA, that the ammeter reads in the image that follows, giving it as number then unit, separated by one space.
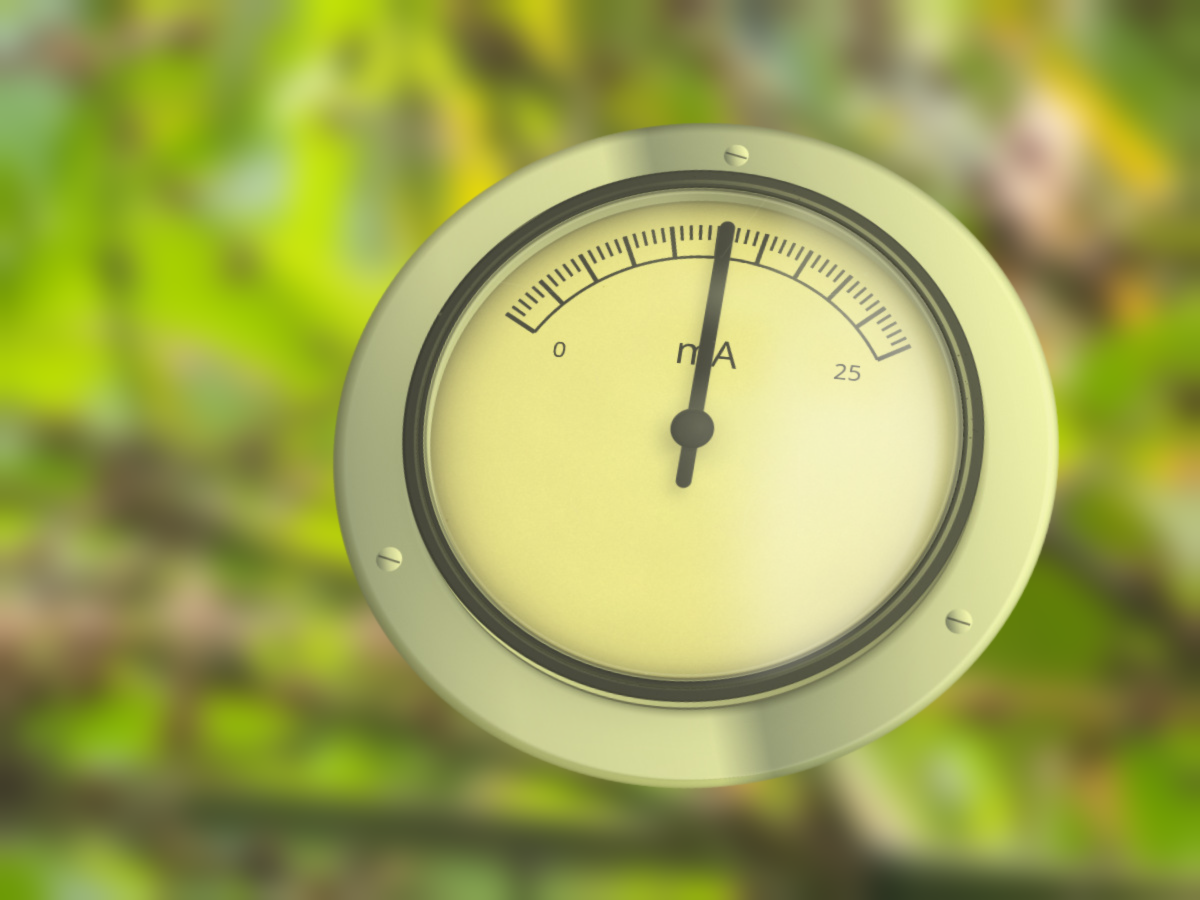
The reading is 13 mA
